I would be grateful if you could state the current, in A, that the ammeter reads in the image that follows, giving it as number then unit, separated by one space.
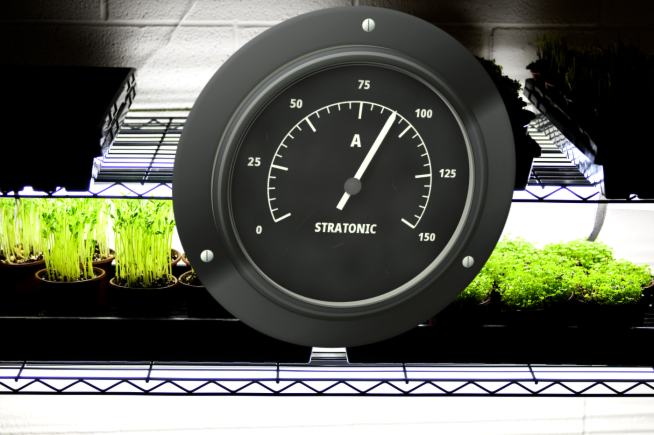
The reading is 90 A
